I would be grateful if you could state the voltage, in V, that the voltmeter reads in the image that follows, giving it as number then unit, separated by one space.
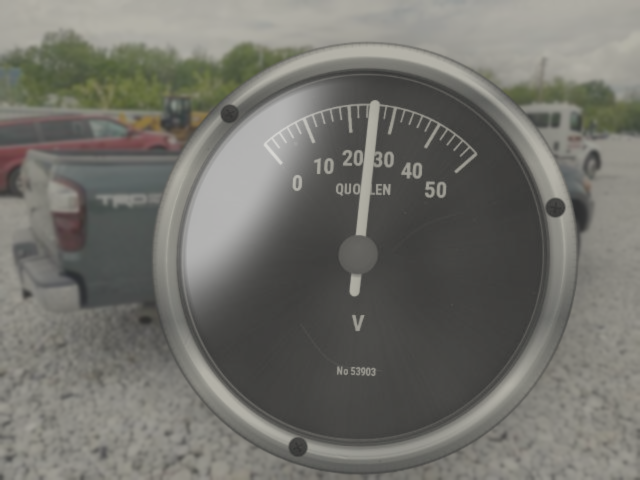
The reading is 26 V
